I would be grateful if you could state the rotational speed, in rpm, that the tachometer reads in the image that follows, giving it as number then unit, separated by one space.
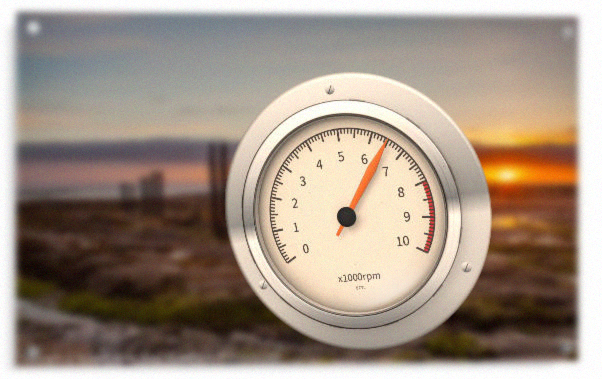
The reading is 6500 rpm
